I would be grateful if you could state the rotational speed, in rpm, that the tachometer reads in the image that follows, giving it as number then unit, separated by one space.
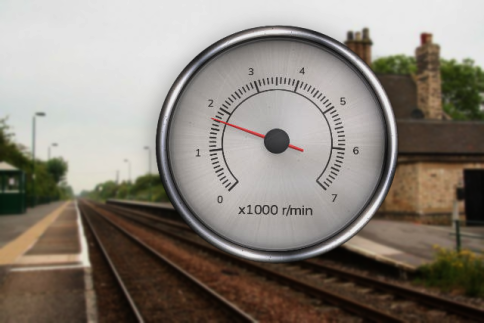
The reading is 1700 rpm
